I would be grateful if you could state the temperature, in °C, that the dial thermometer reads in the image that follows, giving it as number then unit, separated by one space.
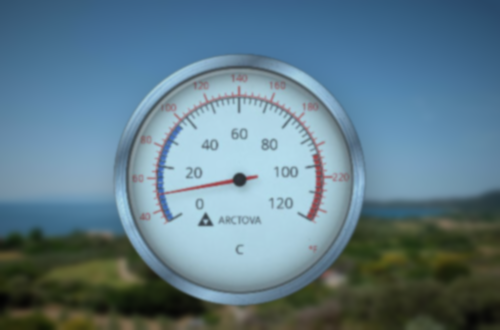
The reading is 10 °C
